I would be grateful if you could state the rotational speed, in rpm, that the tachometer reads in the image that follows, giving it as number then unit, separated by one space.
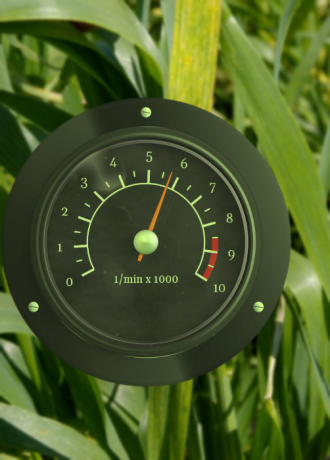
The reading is 5750 rpm
